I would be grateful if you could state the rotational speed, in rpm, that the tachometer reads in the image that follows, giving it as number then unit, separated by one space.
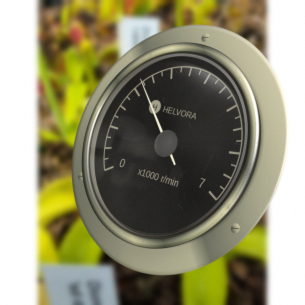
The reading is 2250 rpm
